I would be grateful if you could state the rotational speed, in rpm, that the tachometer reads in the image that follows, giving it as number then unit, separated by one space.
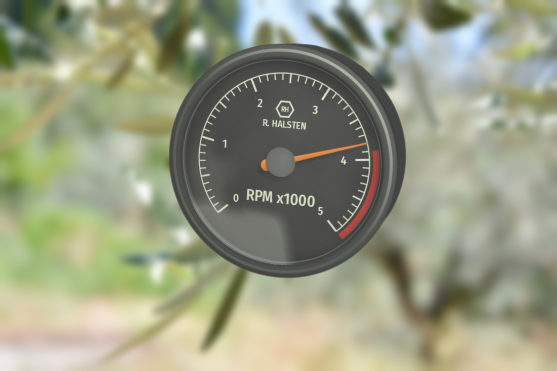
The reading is 3800 rpm
